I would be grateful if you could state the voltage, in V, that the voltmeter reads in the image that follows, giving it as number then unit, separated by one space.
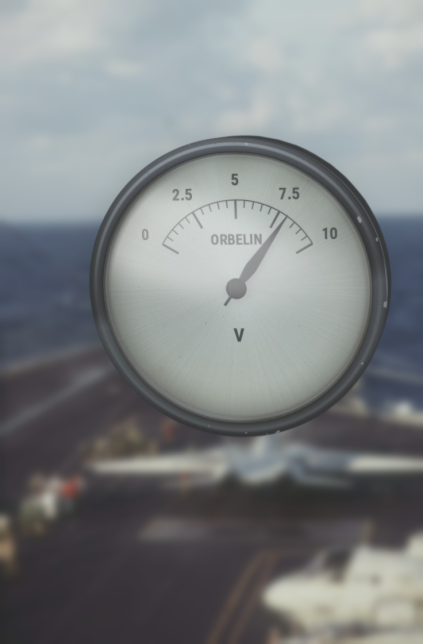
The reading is 8 V
